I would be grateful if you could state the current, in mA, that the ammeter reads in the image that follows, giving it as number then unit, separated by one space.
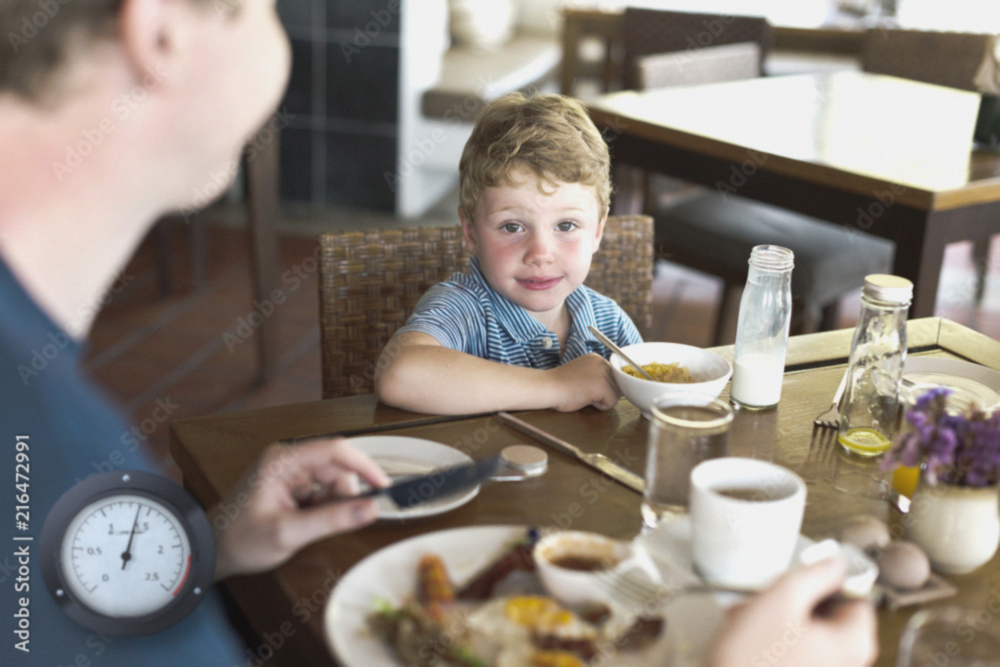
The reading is 1.4 mA
